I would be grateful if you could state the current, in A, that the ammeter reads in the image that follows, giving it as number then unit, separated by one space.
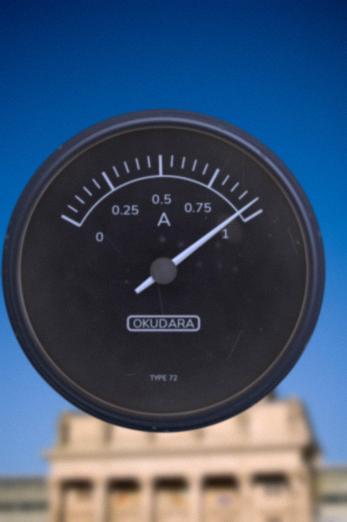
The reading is 0.95 A
